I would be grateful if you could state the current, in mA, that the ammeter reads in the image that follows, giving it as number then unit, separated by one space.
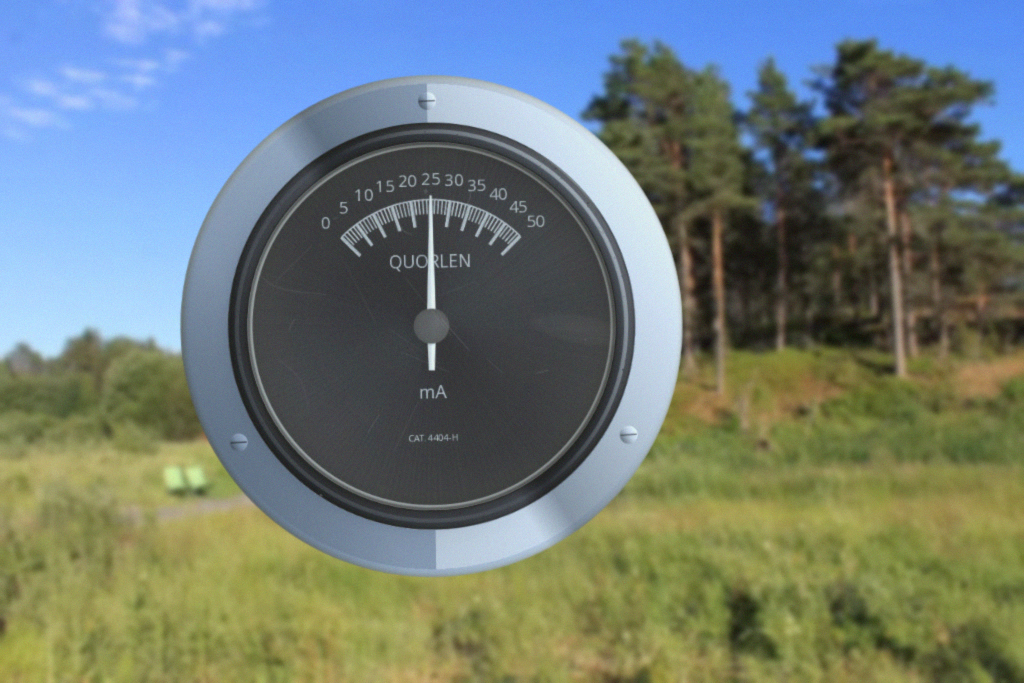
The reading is 25 mA
